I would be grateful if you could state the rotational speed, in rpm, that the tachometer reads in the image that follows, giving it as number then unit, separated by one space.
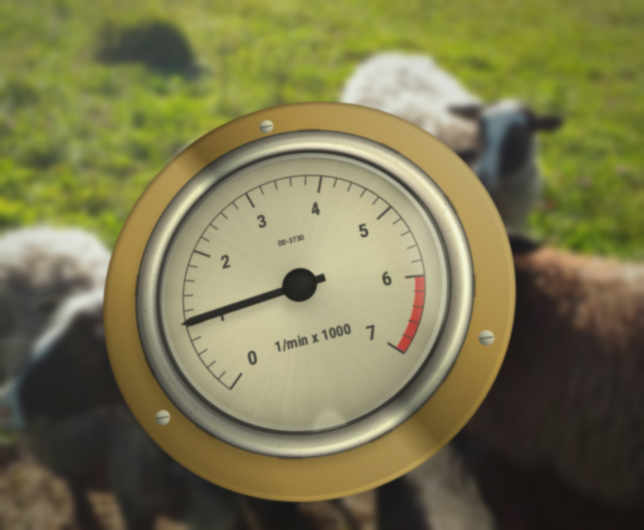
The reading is 1000 rpm
